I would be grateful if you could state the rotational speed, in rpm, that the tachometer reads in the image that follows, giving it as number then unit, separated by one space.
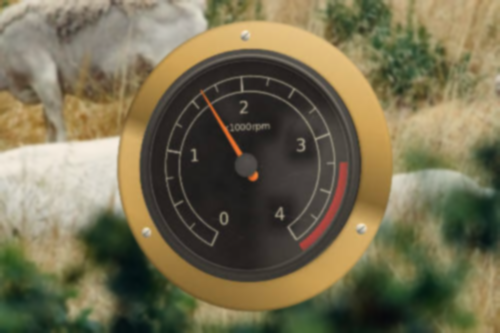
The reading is 1625 rpm
